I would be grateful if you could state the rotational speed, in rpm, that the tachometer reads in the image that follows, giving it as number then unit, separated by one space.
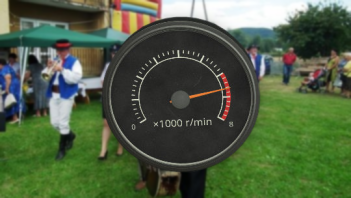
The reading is 6600 rpm
